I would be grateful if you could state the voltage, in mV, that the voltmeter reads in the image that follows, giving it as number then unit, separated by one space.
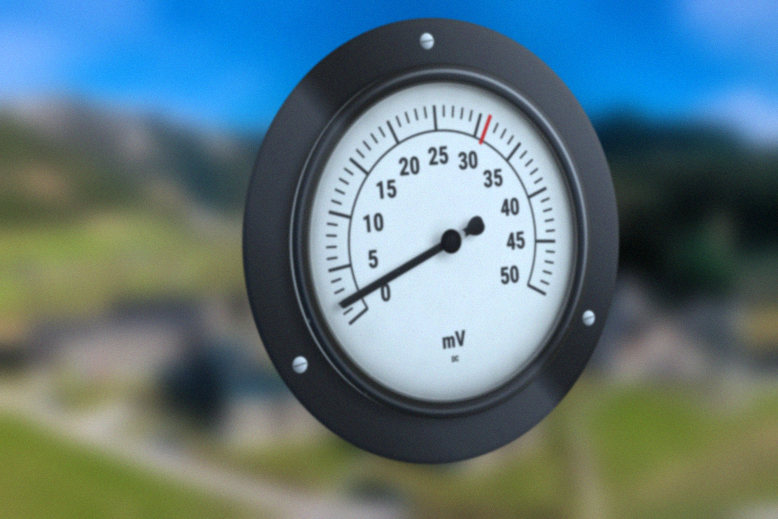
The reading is 2 mV
